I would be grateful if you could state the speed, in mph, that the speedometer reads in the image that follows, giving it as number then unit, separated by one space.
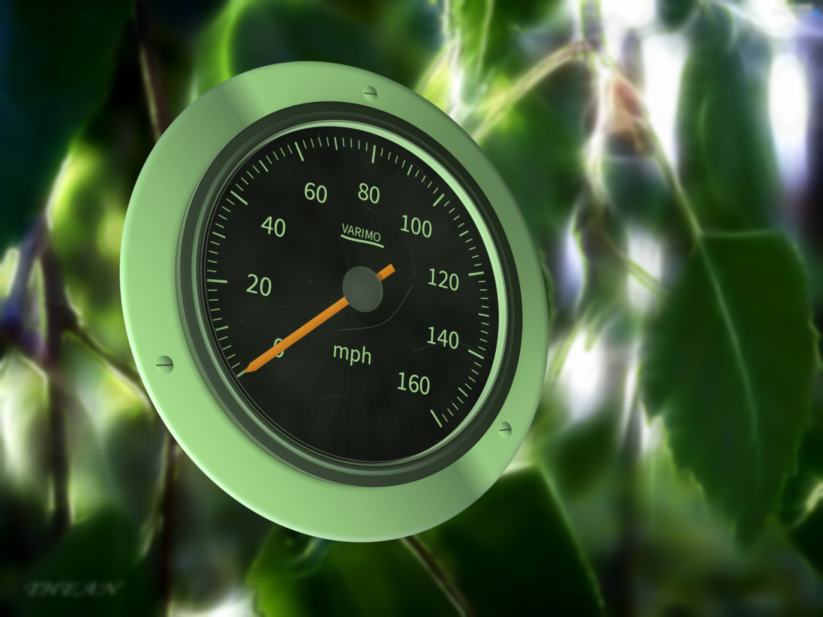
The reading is 0 mph
